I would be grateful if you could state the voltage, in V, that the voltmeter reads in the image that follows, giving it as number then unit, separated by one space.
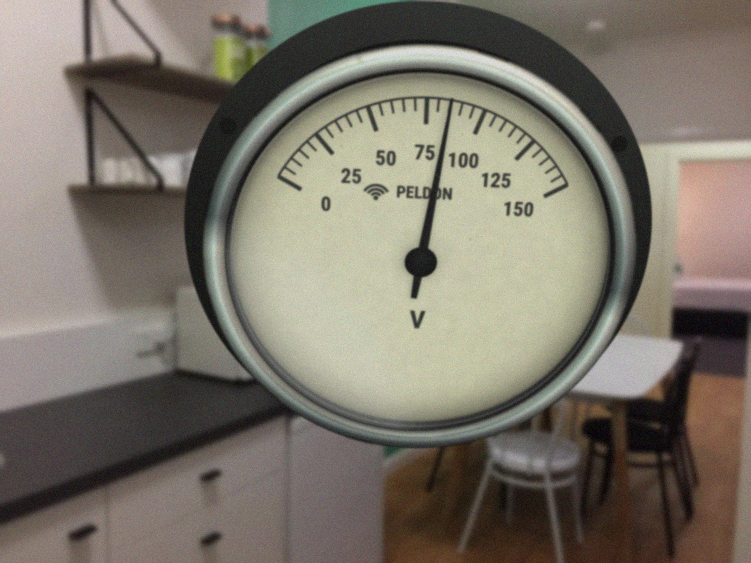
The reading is 85 V
